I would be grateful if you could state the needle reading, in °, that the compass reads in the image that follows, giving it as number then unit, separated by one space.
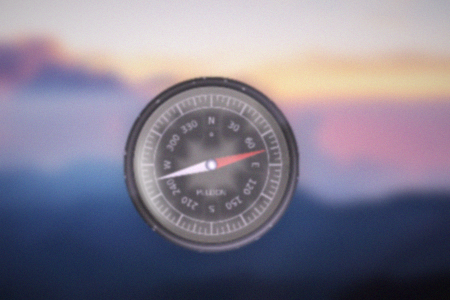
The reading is 75 °
